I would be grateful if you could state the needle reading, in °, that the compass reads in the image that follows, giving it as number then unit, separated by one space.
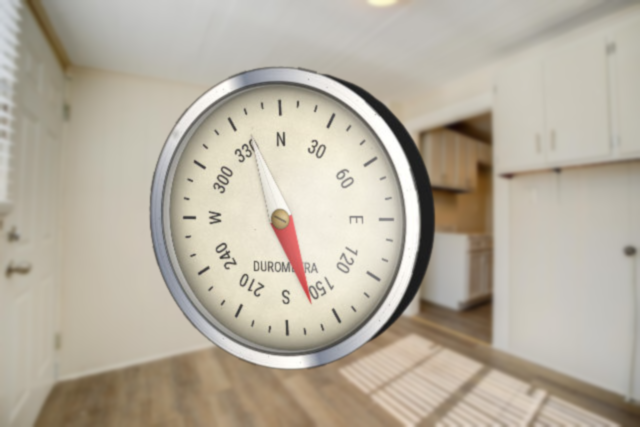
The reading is 160 °
